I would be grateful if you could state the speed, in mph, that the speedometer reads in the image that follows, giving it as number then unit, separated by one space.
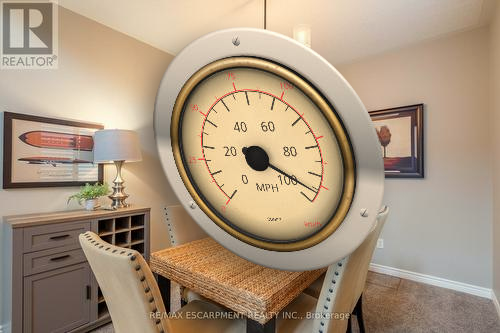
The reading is 95 mph
